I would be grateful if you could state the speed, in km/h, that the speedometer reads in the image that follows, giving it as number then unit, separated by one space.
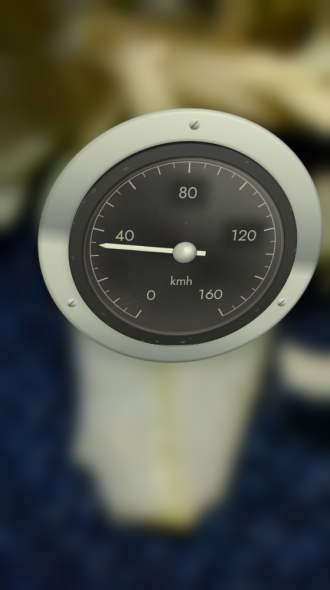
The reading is 35 km/h
